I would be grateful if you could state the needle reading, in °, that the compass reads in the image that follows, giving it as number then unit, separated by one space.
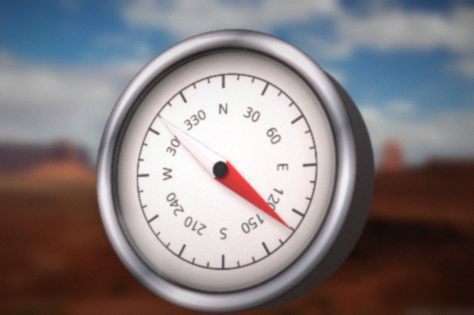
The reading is 130 °
